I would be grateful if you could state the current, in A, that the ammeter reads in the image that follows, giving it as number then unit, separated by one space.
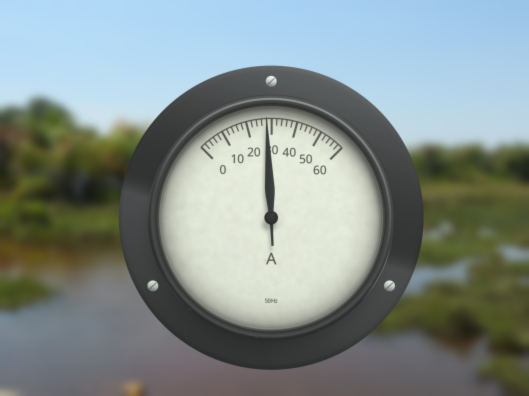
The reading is 28 A
